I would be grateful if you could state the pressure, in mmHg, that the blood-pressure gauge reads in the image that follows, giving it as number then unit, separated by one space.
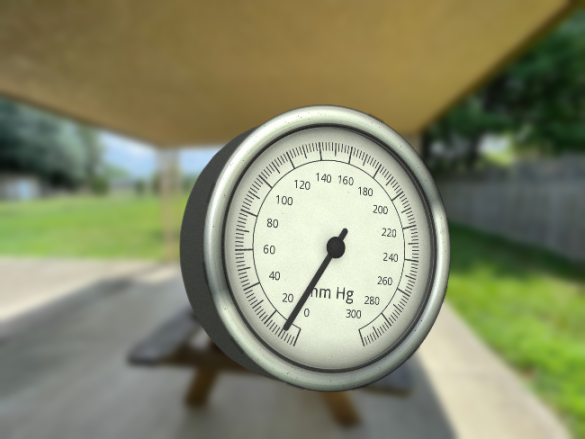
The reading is 10 mmHg
